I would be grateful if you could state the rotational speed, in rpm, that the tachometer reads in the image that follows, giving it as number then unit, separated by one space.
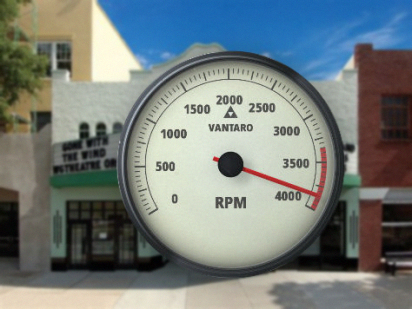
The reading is 3850 rpm
